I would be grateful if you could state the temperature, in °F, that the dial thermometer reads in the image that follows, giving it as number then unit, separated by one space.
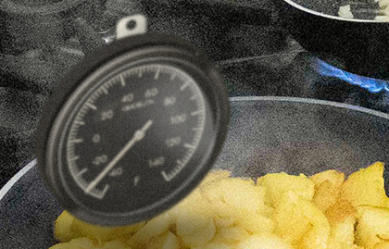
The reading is -30 °F
